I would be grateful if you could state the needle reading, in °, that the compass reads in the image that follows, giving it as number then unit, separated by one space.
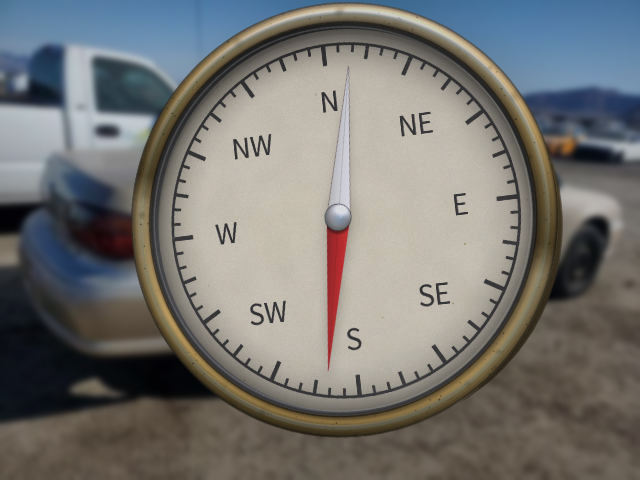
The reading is 190 °
